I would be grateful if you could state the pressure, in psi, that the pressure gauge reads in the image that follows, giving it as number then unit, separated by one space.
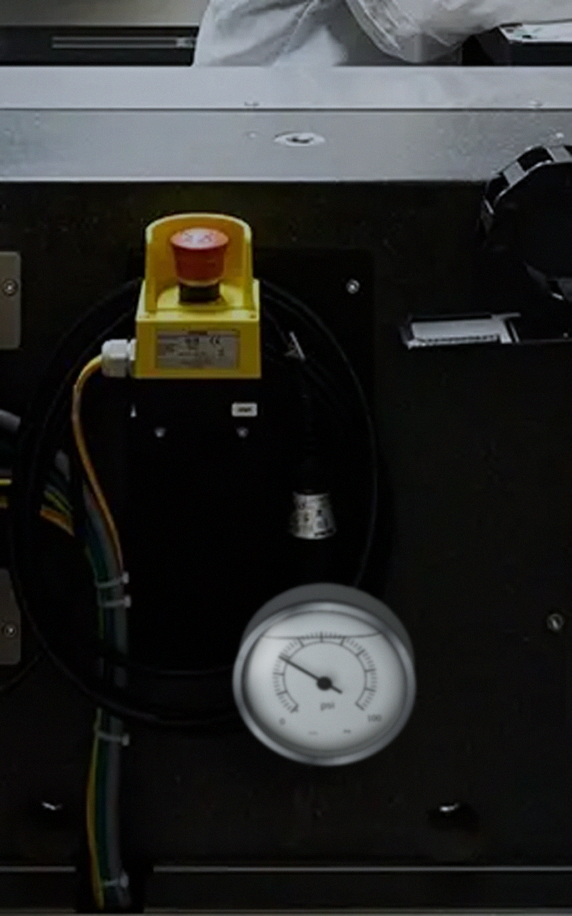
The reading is 30 psi
